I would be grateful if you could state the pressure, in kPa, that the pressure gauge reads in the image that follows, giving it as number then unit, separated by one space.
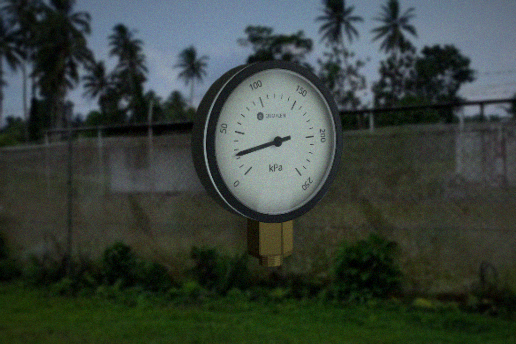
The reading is 25 kPa
